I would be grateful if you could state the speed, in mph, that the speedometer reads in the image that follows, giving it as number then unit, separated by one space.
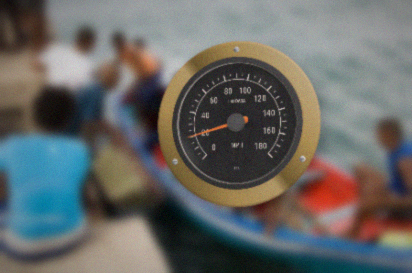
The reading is 20 mph
